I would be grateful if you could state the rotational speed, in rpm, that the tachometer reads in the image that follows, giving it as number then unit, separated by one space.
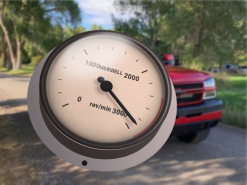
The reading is 2900 rpm
